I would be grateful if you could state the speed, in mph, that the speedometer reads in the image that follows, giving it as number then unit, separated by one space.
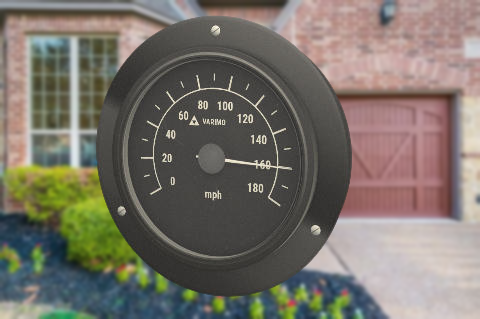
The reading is 160 mph
